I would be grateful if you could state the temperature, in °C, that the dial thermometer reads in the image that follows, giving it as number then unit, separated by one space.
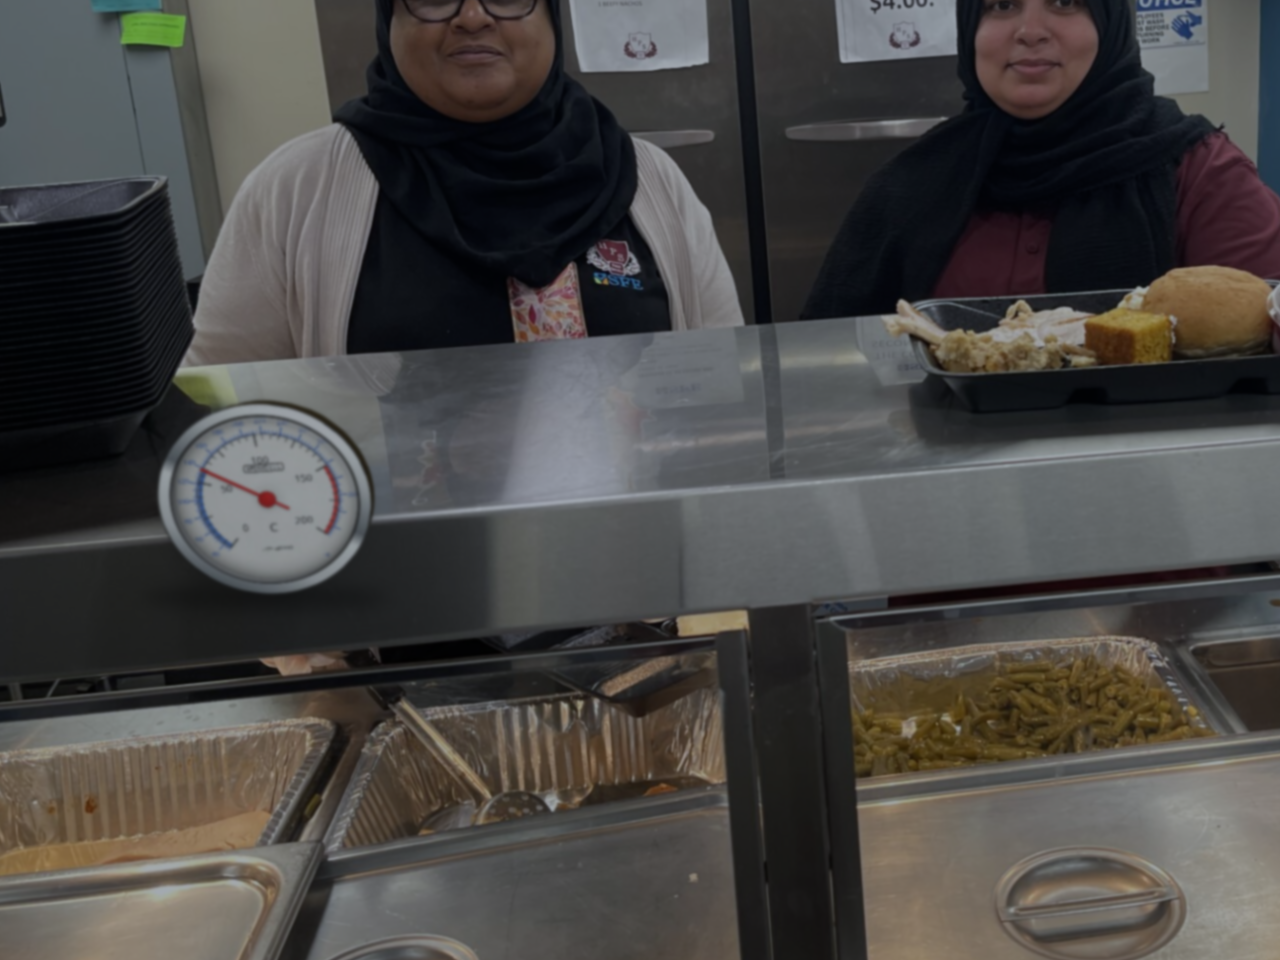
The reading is 60 °C
